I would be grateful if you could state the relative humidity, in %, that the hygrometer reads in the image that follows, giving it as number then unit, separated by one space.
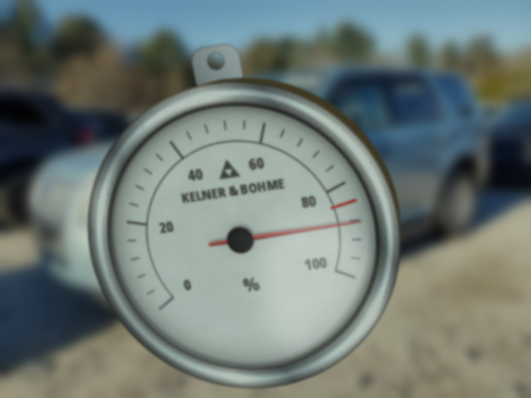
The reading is 88 %
